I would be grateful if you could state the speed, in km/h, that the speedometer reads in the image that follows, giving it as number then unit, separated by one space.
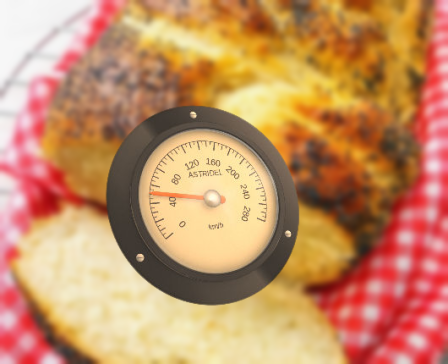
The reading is 50 km/h
